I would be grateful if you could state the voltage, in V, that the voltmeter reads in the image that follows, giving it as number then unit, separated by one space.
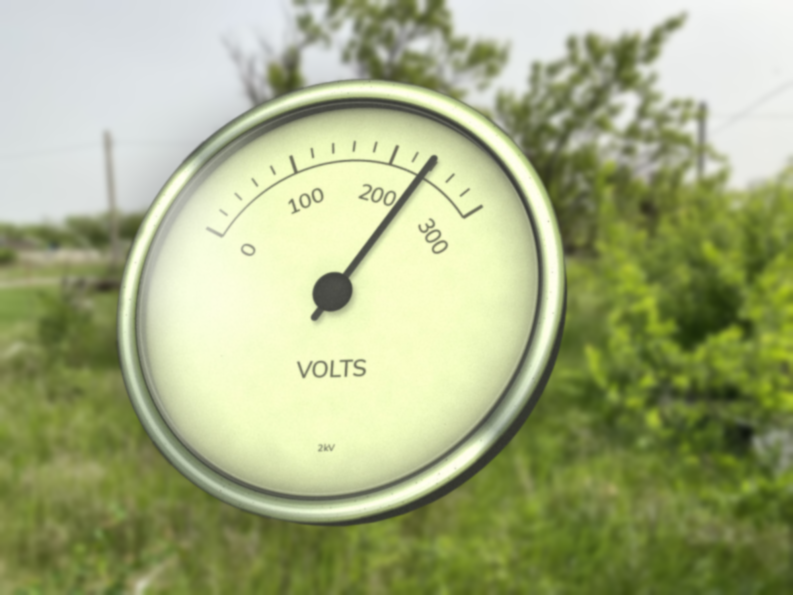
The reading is 240 V
